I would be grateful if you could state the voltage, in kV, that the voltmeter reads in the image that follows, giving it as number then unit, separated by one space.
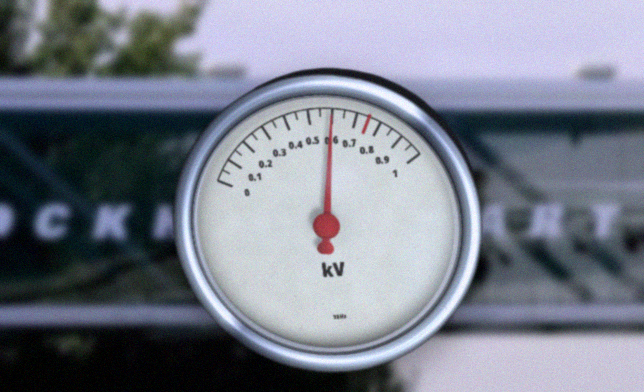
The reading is 0.6 kV
